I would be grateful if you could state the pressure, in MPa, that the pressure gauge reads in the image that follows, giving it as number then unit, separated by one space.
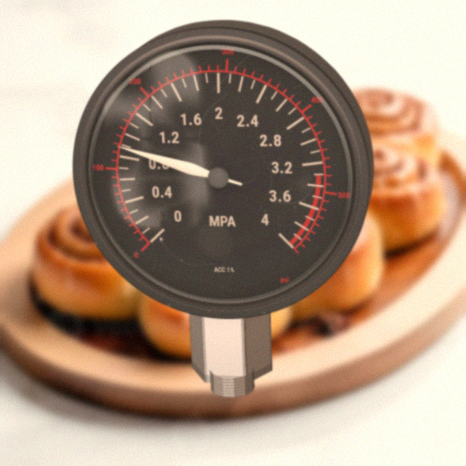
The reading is 0.9 MPa
